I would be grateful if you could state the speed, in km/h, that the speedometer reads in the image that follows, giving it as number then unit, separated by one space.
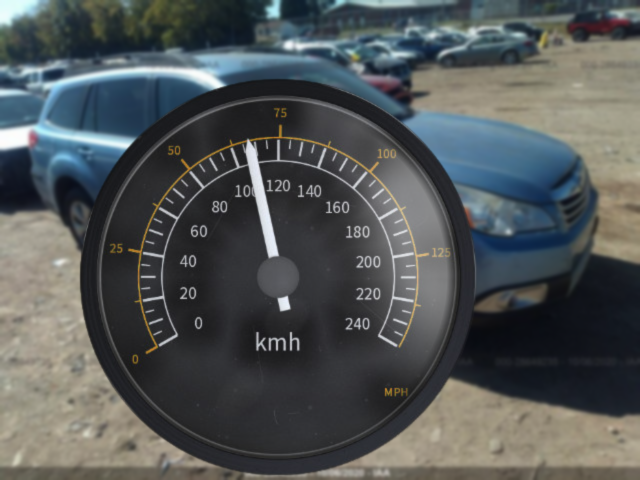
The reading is 107.5 km/h
